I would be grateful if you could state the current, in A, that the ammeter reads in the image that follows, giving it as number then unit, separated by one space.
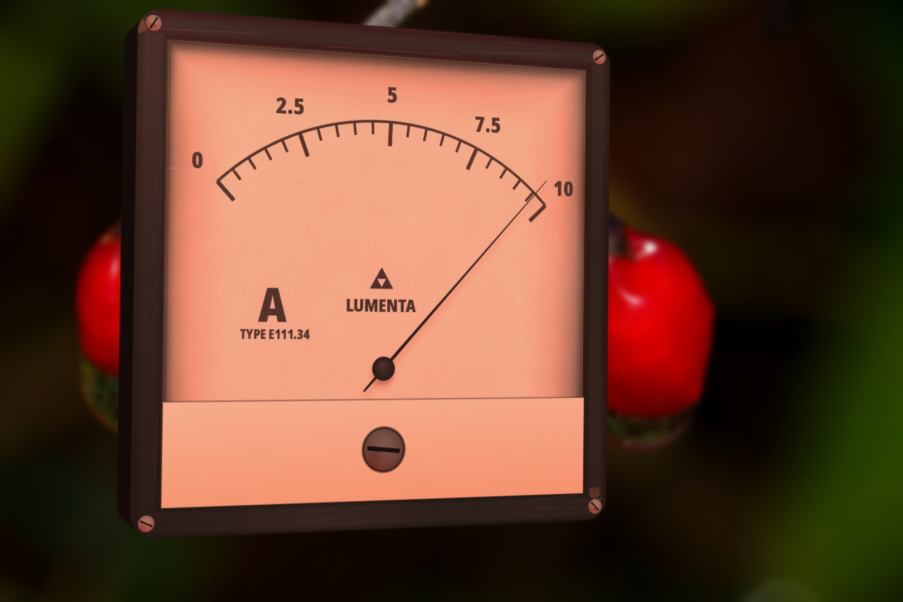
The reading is 9.5 A
